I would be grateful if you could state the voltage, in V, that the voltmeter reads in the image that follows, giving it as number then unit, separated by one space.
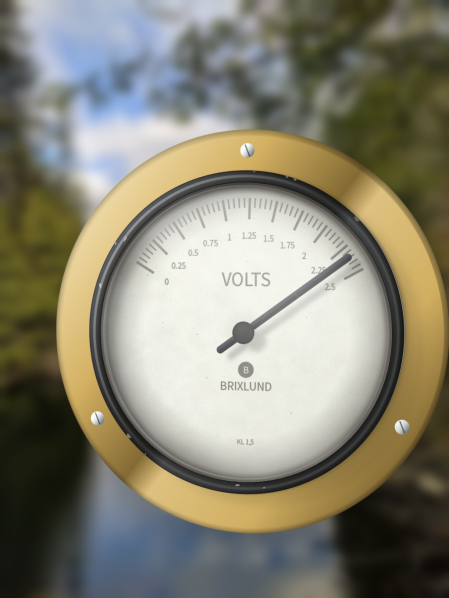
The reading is 2.35 V
